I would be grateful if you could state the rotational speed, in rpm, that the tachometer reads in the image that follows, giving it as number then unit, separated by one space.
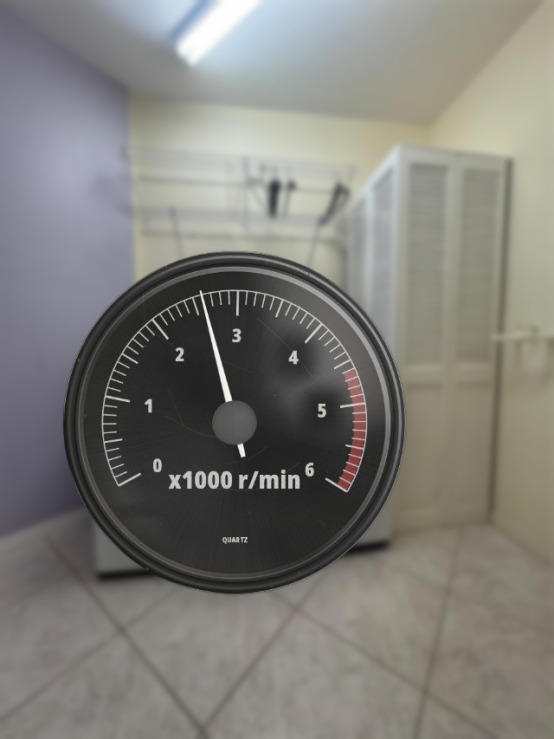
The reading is 2600 rpm
